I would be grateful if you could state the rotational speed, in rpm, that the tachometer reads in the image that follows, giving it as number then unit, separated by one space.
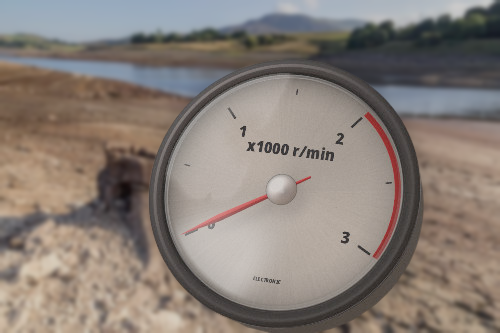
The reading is 0 rpm
